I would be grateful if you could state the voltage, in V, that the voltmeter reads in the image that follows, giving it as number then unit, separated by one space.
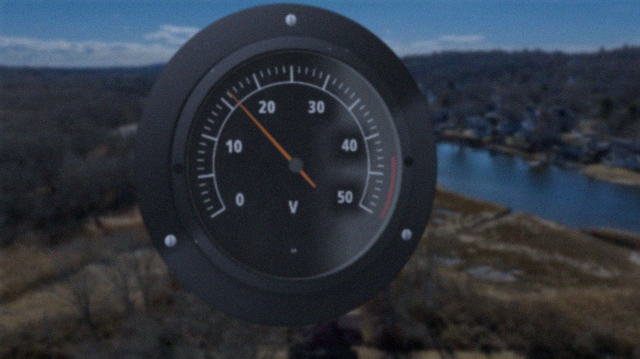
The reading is 16 V
